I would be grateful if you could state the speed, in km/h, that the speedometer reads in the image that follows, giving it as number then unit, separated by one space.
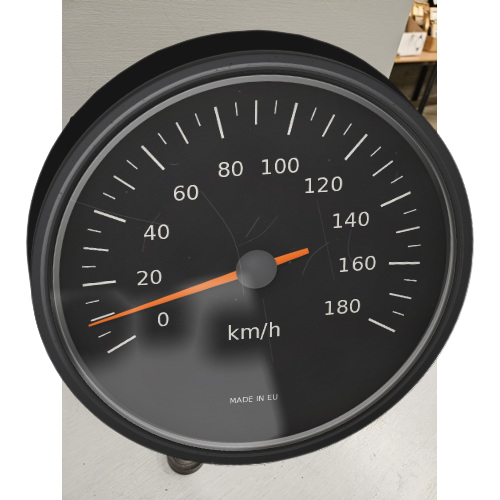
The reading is 10 km/h
